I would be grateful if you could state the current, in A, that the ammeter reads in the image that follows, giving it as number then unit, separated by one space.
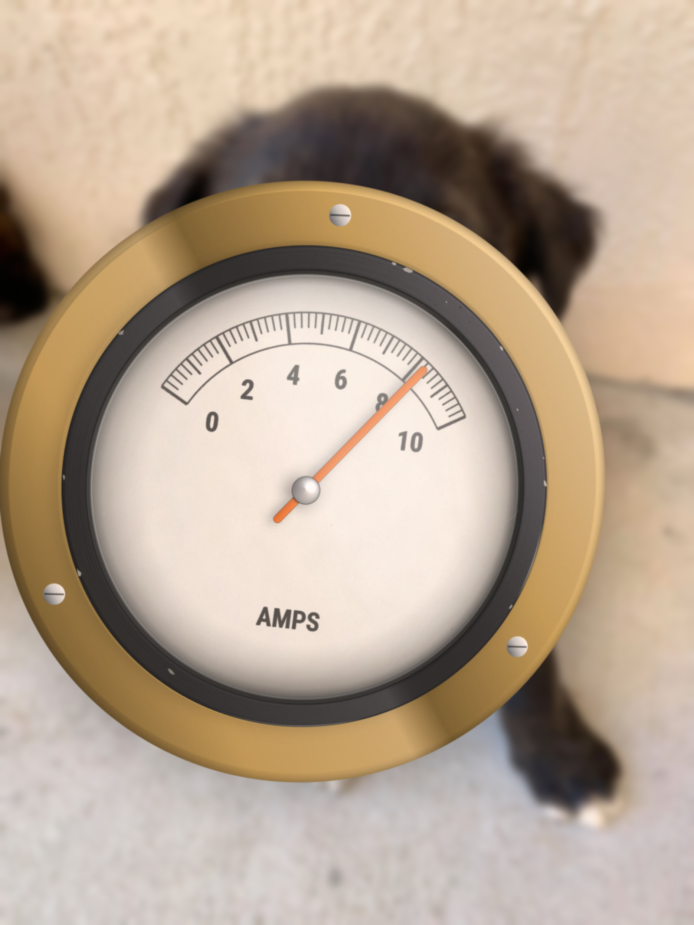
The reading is 8.2 A
